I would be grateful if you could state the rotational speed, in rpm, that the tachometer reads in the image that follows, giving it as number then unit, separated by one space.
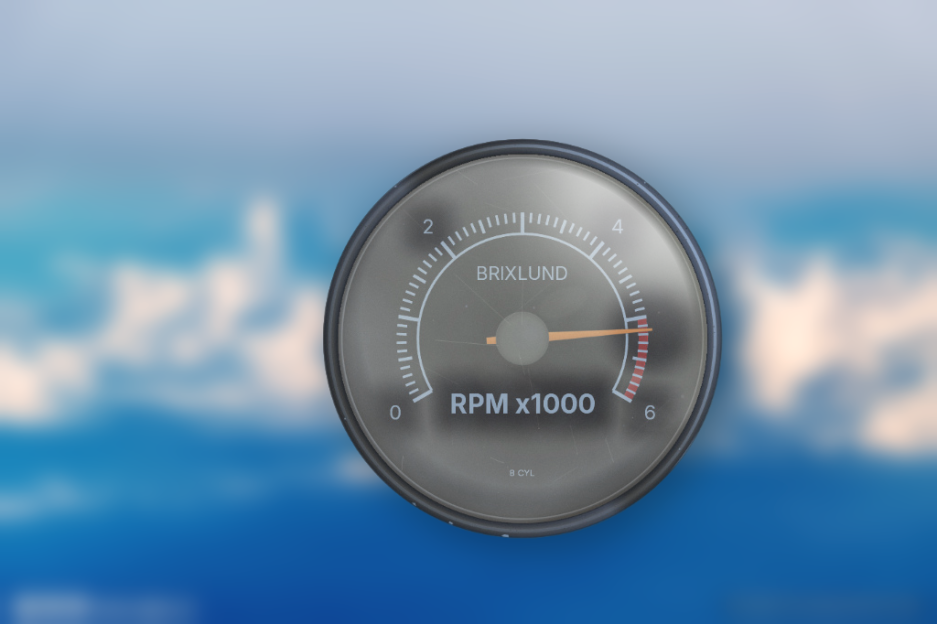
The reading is 5150 rpm
